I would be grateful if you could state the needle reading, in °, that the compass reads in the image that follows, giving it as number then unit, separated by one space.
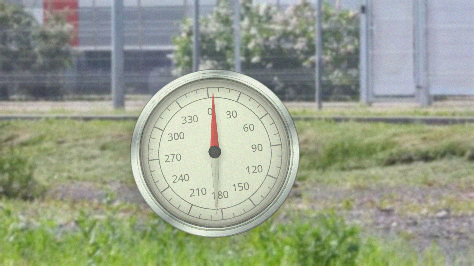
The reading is 5 °
